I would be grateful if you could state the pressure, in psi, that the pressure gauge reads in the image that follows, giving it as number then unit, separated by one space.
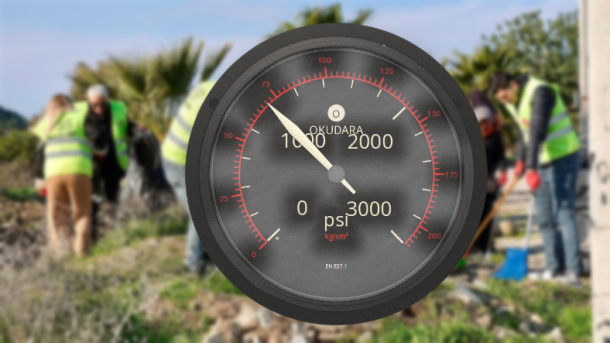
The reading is 1000 psi
